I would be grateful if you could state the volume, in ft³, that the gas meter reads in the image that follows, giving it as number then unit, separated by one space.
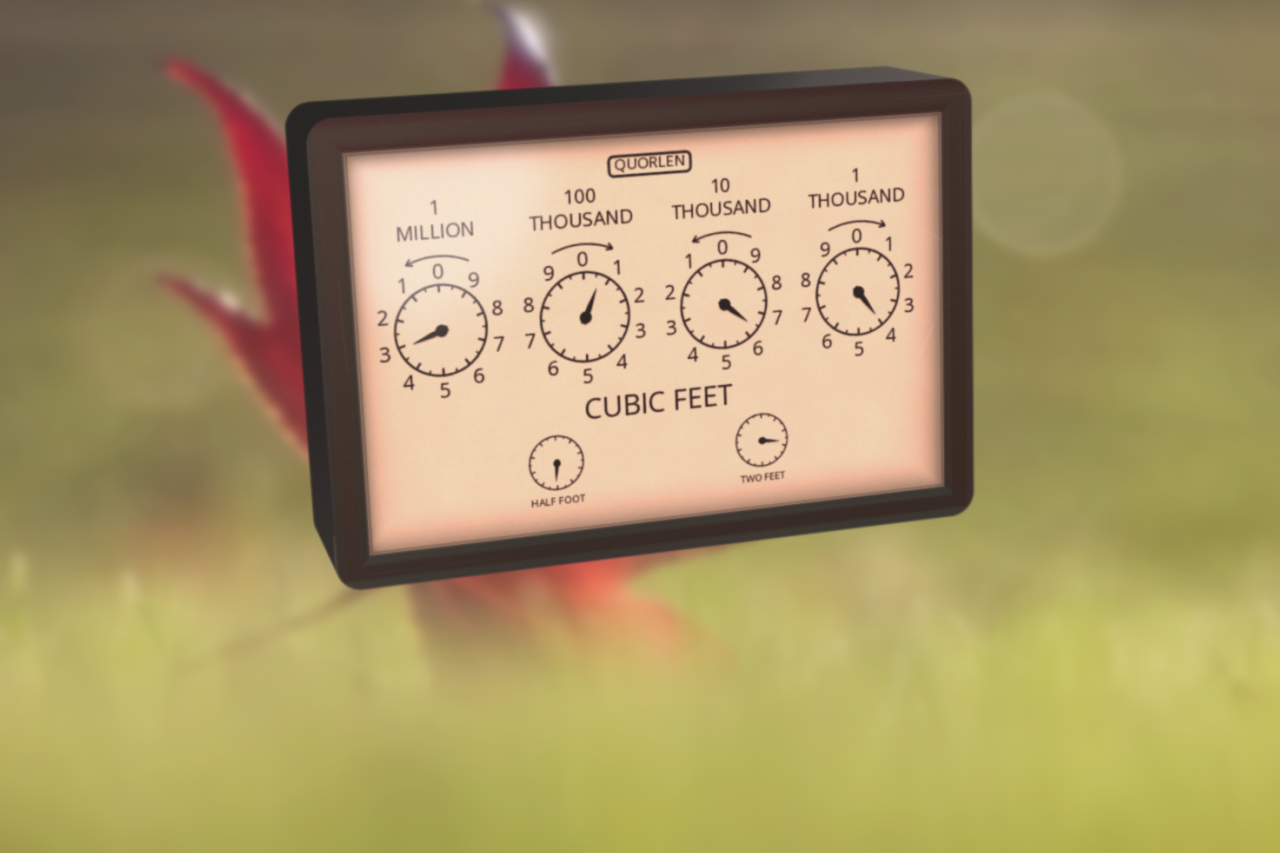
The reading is 306400 ft³
